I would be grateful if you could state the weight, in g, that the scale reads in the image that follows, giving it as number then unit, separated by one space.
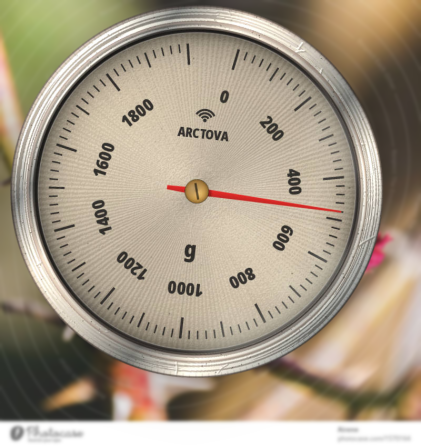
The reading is 480 g
